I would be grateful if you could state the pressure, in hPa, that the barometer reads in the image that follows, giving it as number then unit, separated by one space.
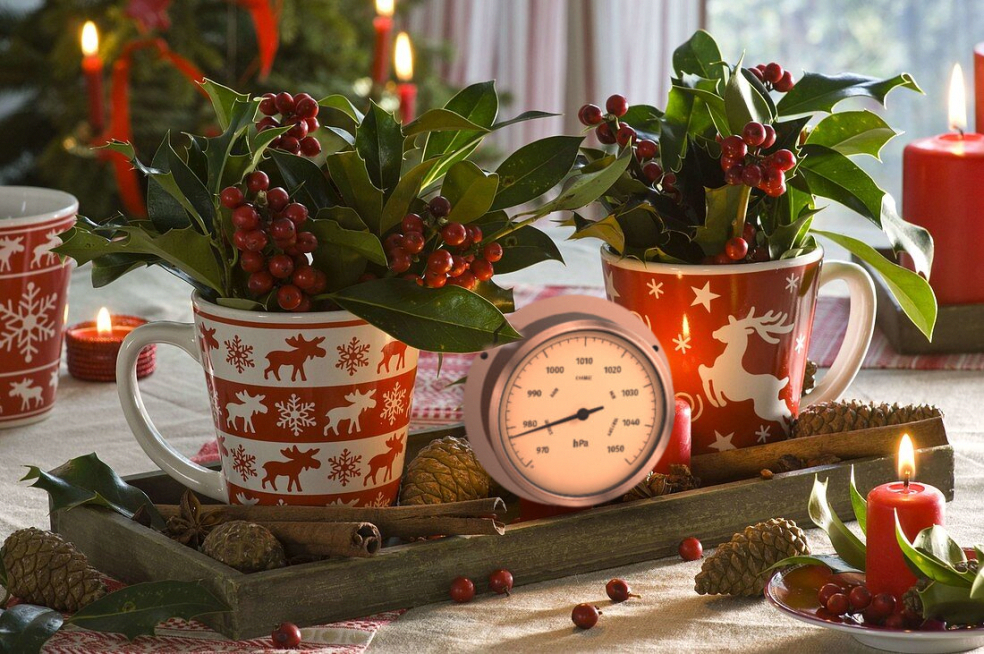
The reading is 978 hPa
